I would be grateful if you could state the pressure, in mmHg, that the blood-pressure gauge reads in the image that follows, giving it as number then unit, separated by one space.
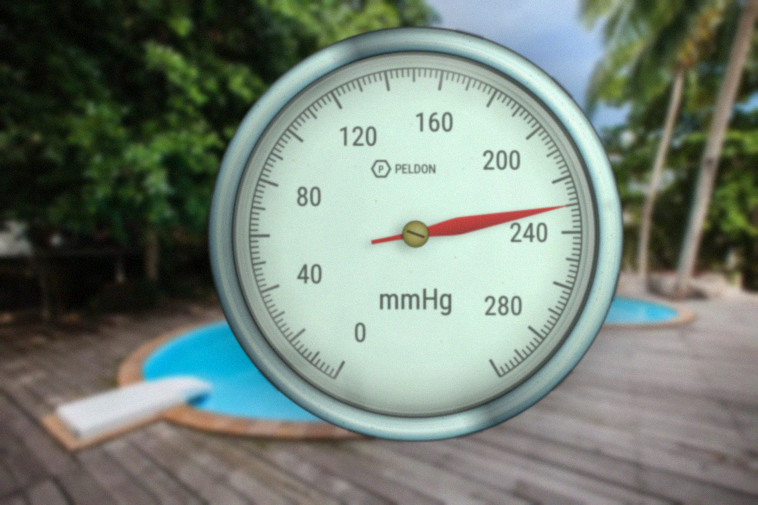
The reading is 230 mmHg
